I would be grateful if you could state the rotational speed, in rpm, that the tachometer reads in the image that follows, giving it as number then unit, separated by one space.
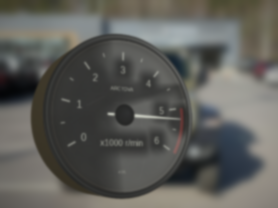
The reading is 5250 rpm
